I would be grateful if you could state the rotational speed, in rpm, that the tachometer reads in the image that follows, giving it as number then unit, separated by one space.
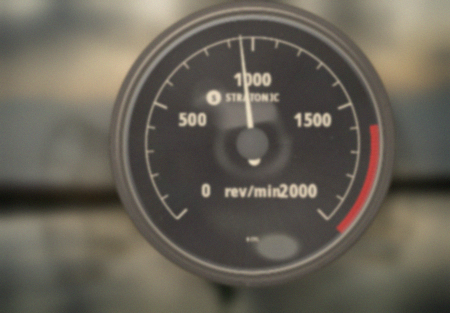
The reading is 950 rpm
